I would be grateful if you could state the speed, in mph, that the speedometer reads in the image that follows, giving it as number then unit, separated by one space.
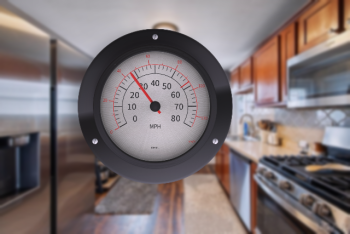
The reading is 28 mph
